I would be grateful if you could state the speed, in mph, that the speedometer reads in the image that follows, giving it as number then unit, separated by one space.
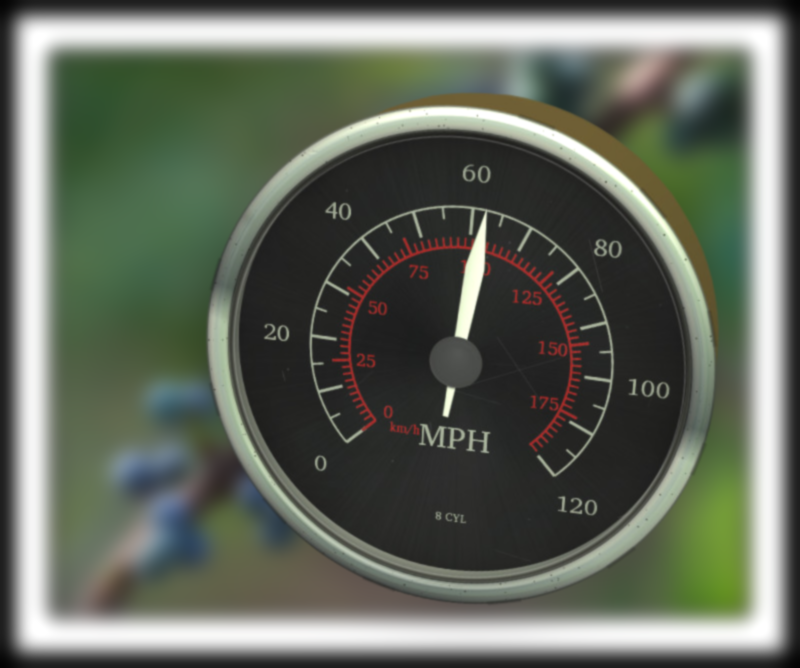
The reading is 62.5 mph
